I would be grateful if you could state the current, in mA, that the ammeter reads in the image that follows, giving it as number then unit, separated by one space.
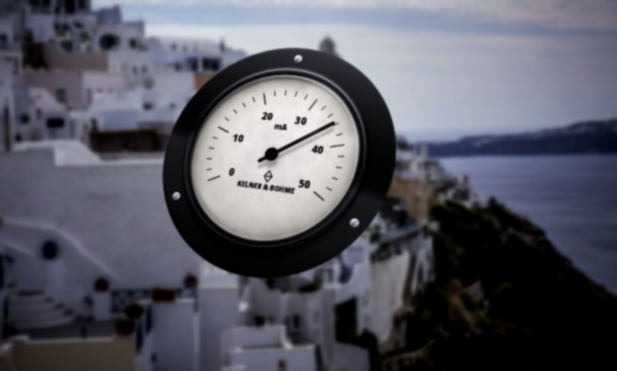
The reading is 36 mA
